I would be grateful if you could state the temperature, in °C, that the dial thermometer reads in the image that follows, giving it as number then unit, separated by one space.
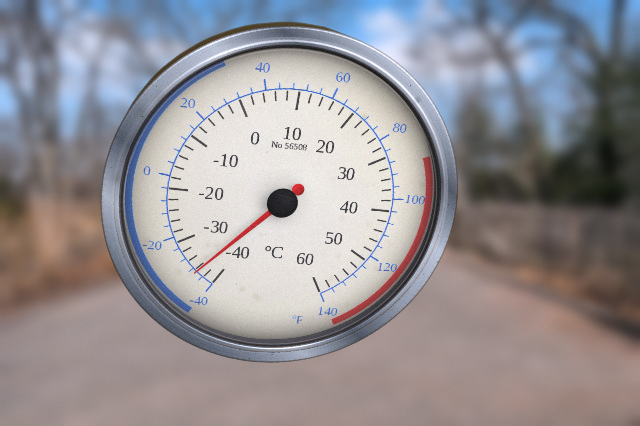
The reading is -36 °C
